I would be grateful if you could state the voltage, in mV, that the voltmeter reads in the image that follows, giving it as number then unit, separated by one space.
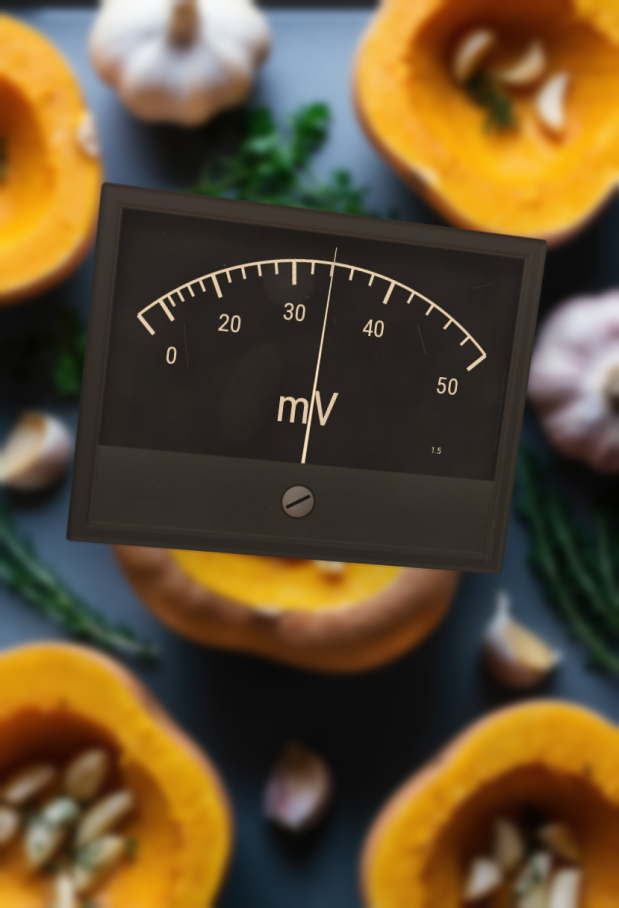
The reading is 34 mV
